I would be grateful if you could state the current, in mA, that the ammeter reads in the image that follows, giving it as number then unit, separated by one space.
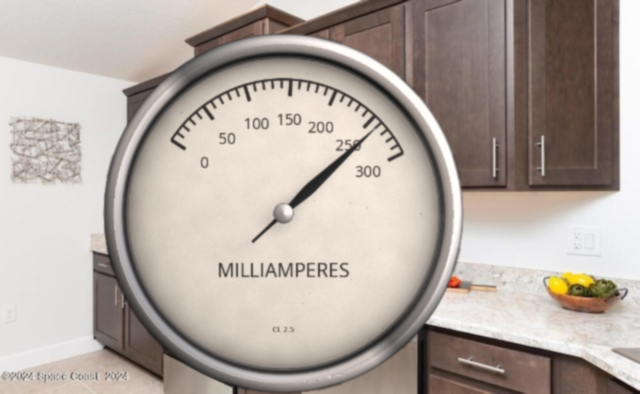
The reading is 260 mA
